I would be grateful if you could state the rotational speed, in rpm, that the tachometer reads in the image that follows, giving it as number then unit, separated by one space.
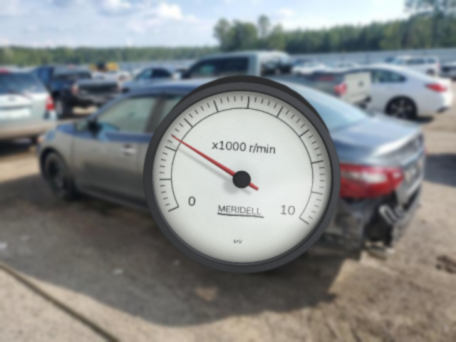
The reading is 2400 rpm
